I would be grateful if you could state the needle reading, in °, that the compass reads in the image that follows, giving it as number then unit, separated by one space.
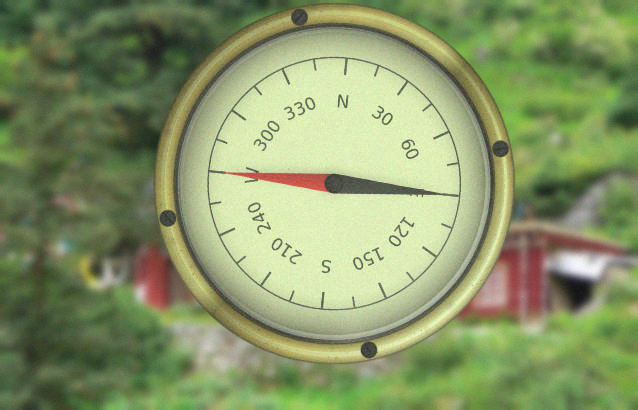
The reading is 270 °
